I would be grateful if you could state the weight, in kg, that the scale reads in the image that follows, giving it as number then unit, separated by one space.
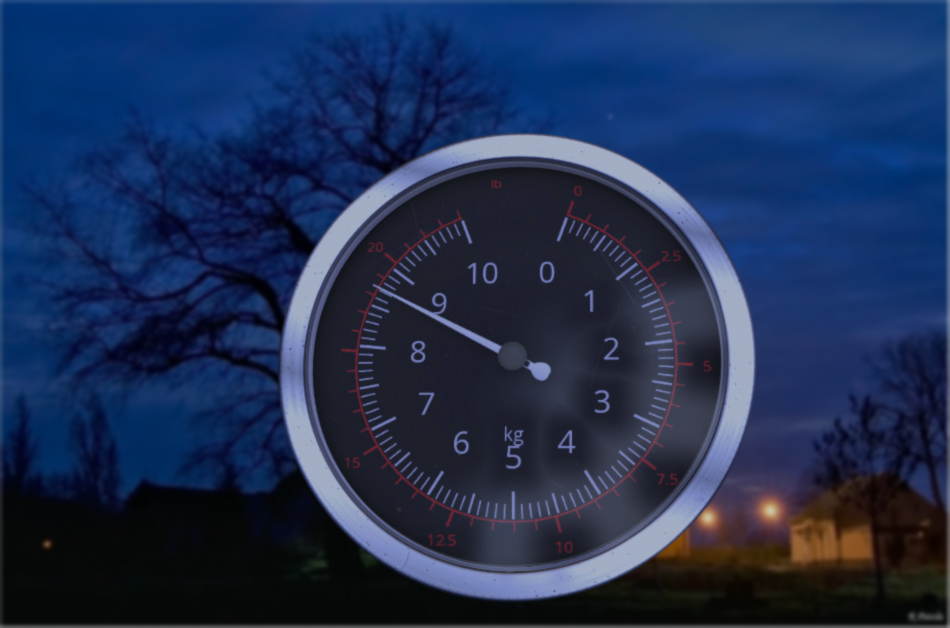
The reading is 8.7 kg
